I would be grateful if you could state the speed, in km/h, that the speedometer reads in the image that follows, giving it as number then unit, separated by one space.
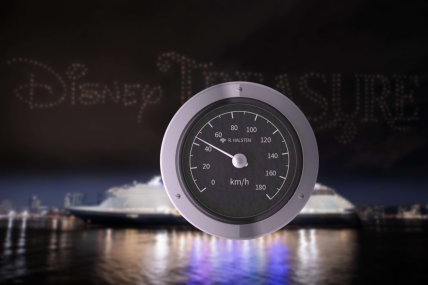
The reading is 45 km/h
